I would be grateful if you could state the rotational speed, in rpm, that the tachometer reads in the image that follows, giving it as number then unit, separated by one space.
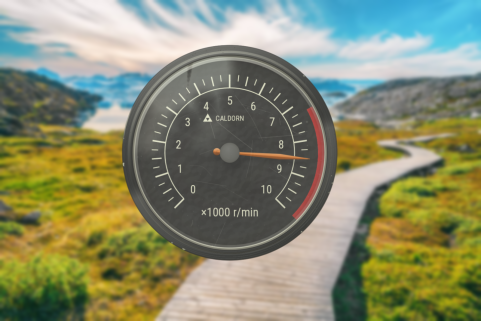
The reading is 8500 rpm
